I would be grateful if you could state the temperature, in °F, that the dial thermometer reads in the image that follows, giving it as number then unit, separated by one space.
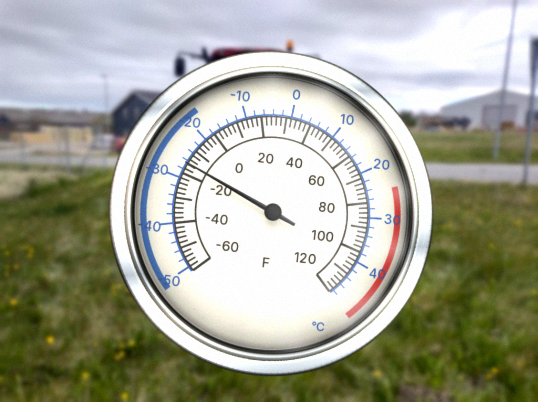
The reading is -16 °F
